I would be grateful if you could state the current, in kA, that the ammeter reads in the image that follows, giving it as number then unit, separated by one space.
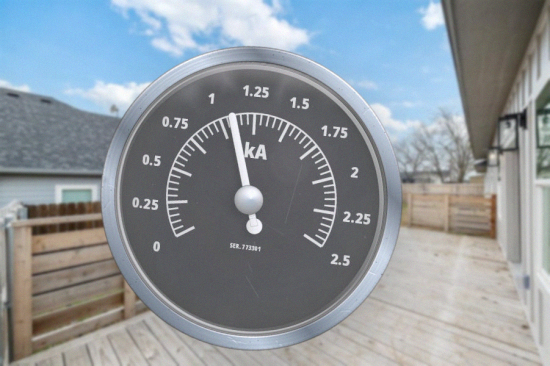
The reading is 1.1 kA
